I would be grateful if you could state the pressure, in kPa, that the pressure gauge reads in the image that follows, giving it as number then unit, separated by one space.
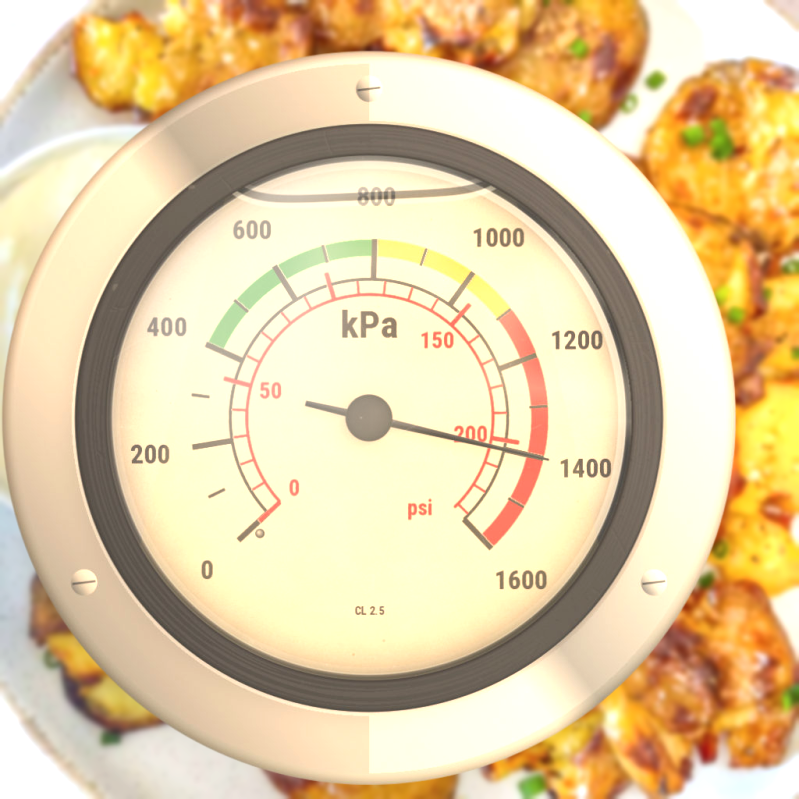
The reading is 1400 kPa
